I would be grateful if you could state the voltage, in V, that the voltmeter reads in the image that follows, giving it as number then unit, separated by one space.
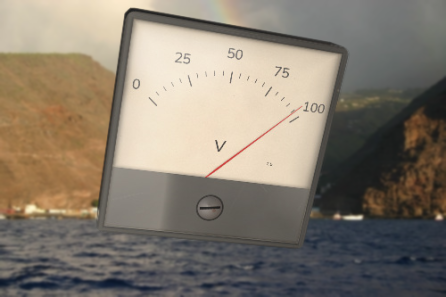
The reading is 95 V
